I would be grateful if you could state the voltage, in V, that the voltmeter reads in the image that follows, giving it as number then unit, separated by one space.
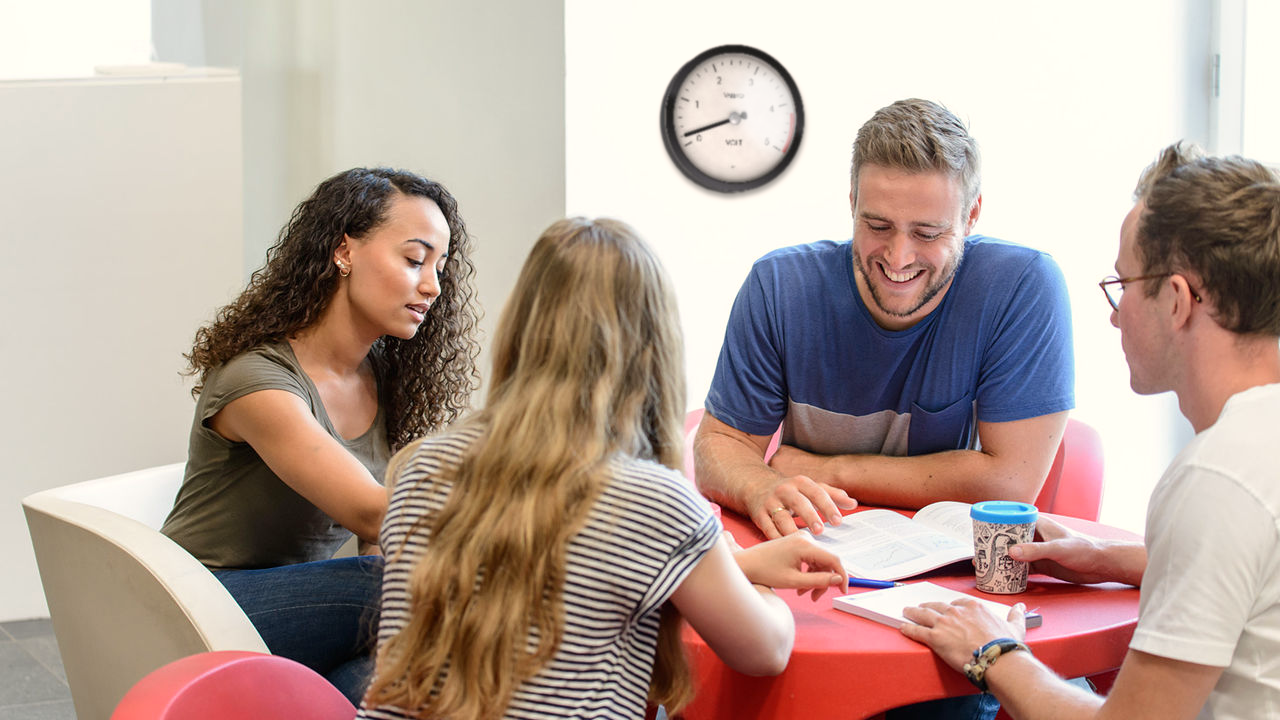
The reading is 0.2 V
